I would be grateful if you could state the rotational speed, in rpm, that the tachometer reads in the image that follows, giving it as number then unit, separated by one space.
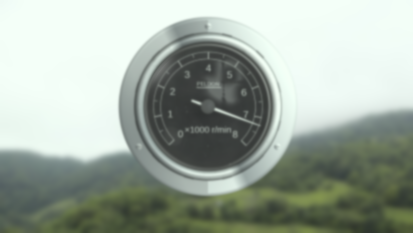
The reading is 7250 rpm
